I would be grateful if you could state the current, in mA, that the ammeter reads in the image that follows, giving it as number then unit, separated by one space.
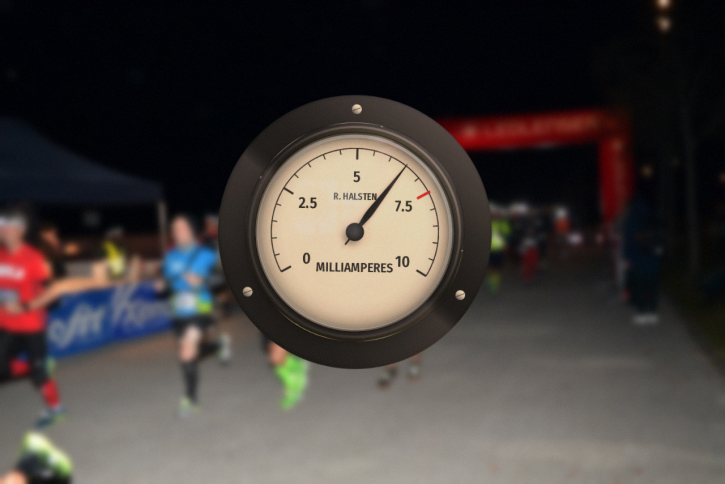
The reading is 6.5 mA
